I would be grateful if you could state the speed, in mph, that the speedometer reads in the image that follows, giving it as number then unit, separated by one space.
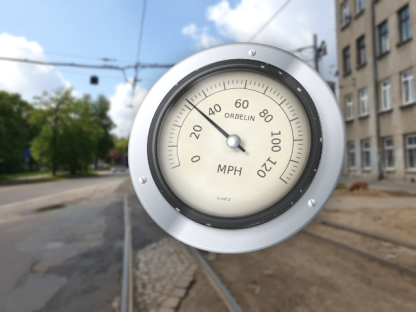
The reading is 32 mph
